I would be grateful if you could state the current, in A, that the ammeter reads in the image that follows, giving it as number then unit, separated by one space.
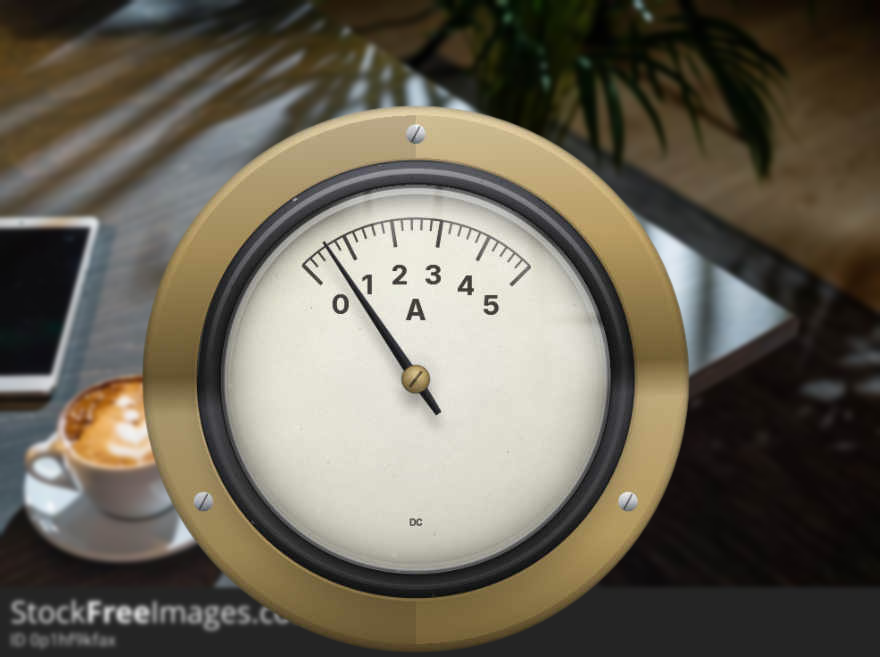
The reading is 0.6 A
